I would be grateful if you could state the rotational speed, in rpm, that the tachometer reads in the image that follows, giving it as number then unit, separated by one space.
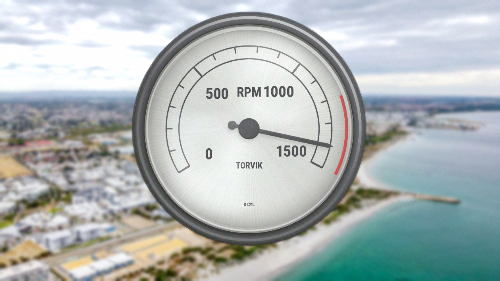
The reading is 1400 rpm
